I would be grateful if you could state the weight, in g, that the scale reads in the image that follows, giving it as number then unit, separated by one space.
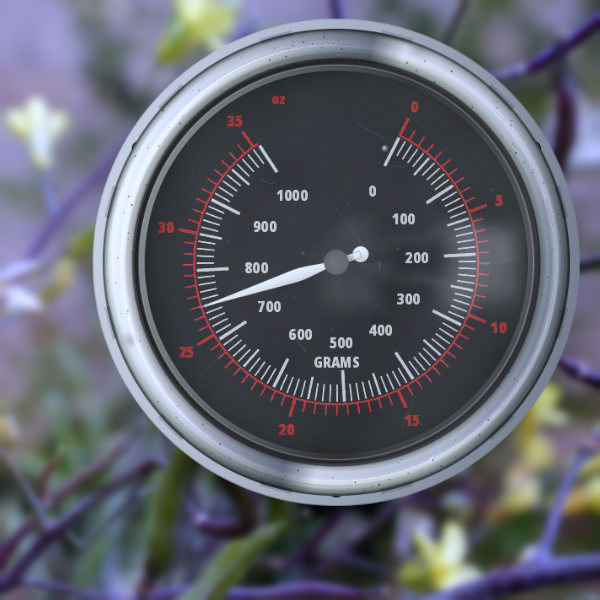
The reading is 750 g
